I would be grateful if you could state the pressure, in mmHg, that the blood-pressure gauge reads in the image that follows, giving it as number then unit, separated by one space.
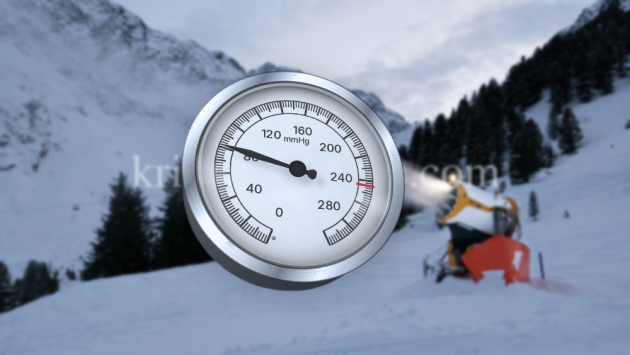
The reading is 80 mmHg
